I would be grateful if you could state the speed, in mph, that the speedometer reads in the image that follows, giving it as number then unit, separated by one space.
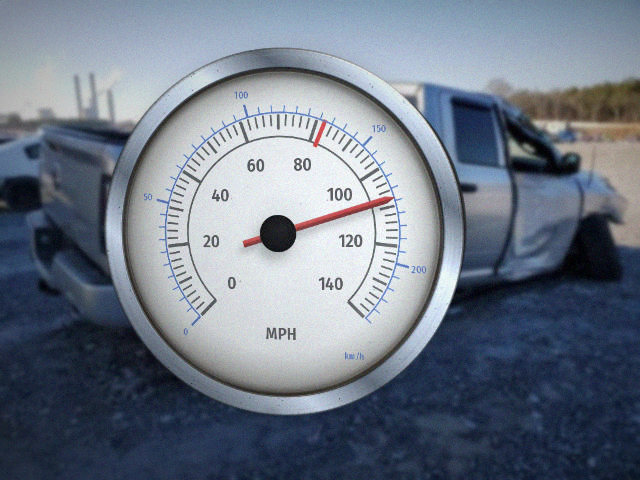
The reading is 108 mph
